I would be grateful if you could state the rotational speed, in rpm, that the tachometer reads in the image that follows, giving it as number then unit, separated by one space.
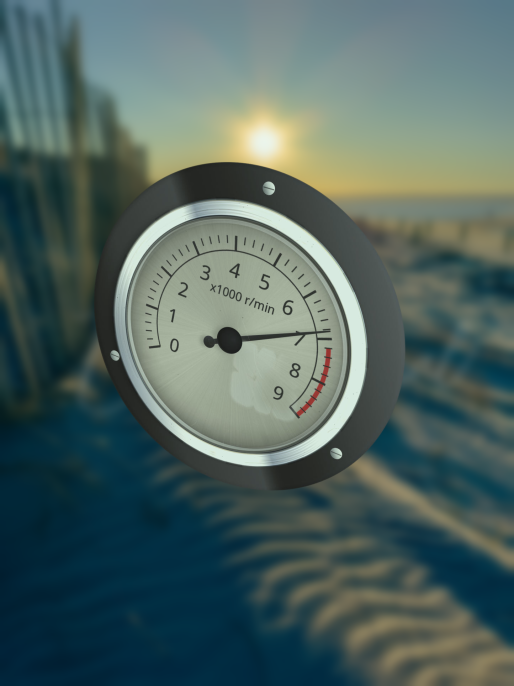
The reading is 6800 rpm
